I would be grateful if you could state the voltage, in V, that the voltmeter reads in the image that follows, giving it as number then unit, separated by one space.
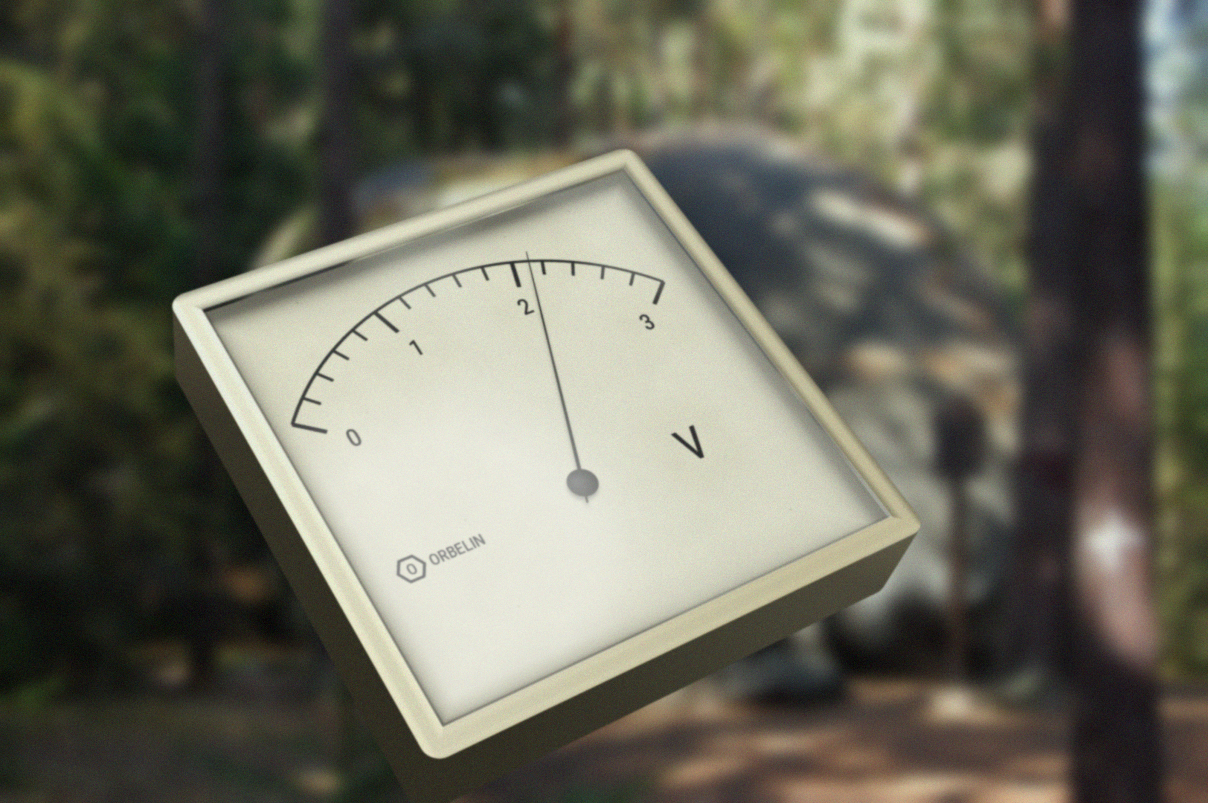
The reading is 2.1 V
